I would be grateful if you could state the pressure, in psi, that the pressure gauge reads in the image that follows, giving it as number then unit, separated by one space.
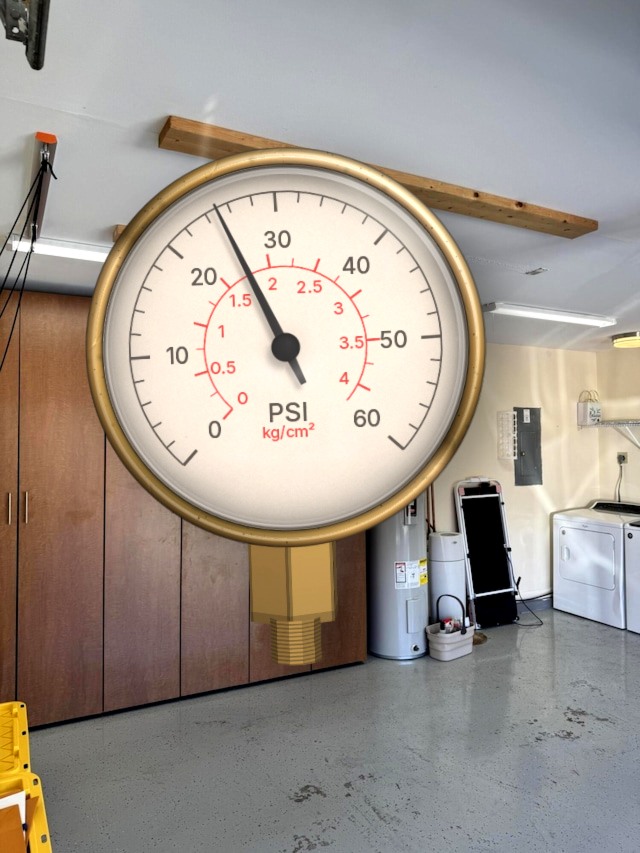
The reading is 25 psi
